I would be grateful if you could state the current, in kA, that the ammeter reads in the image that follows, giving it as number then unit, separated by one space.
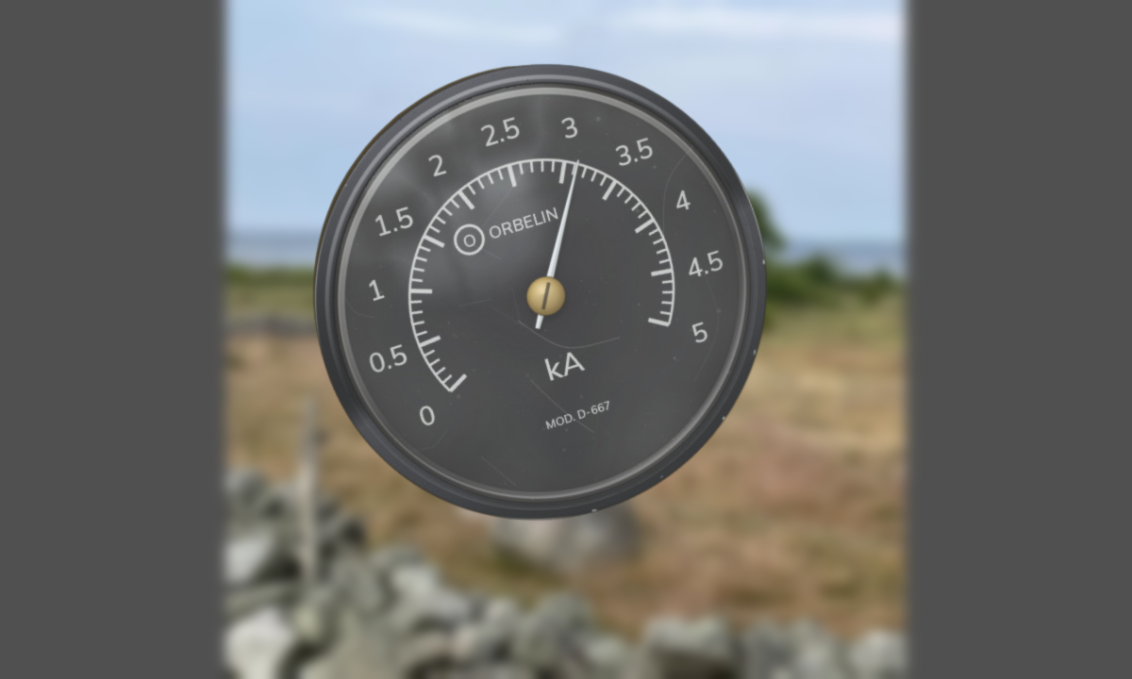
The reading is 3.1 kA
